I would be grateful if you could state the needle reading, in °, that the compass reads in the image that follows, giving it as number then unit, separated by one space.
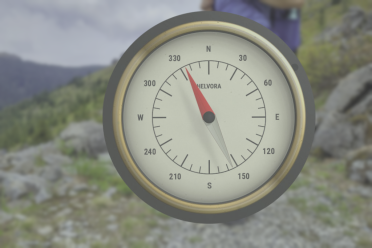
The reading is 335 °
